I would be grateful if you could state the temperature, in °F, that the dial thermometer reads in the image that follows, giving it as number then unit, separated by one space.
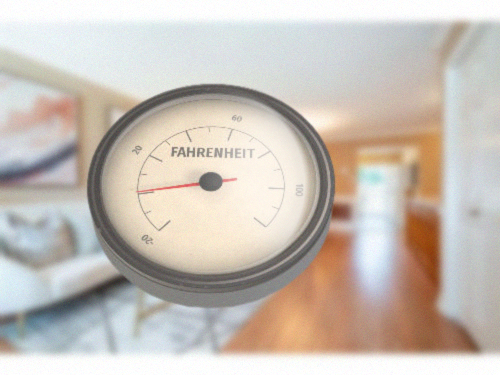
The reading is 0 °F
